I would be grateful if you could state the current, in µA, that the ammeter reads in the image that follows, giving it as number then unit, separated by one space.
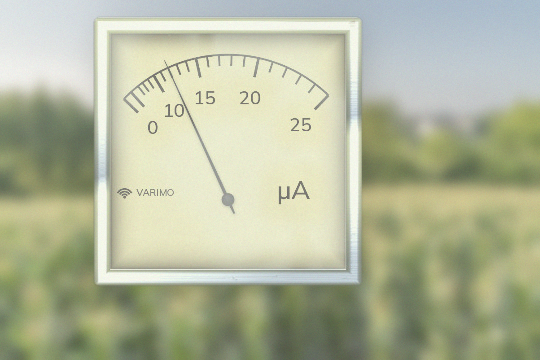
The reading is 12 µA
